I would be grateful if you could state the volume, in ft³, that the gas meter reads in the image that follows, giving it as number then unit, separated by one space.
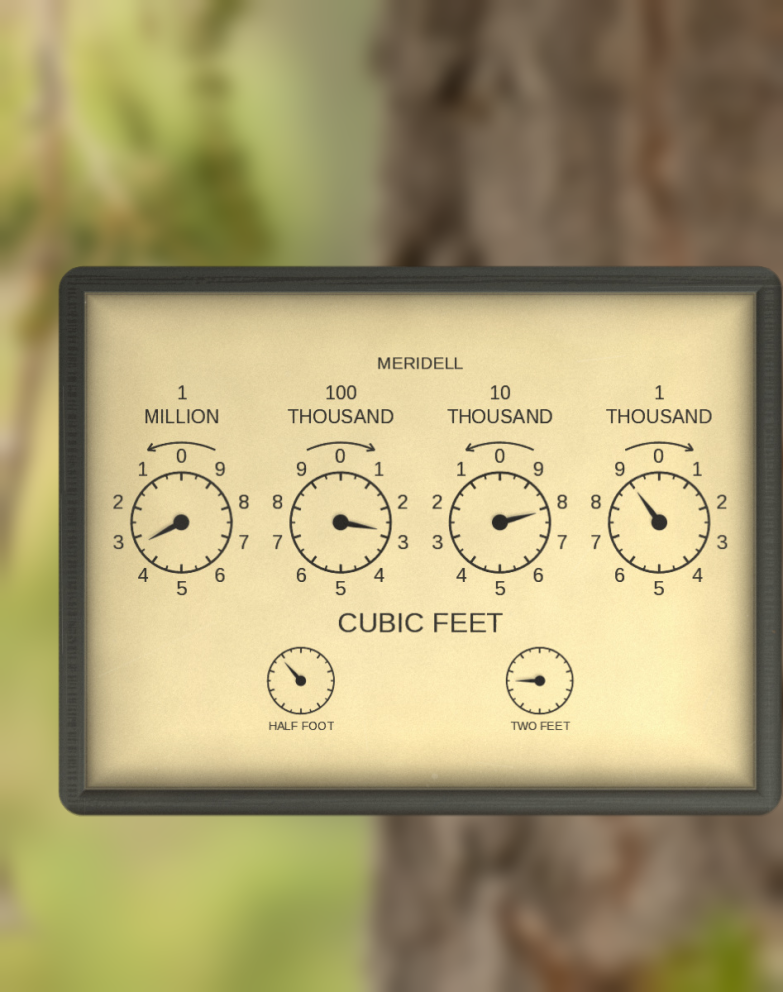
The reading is 327900 ft³
